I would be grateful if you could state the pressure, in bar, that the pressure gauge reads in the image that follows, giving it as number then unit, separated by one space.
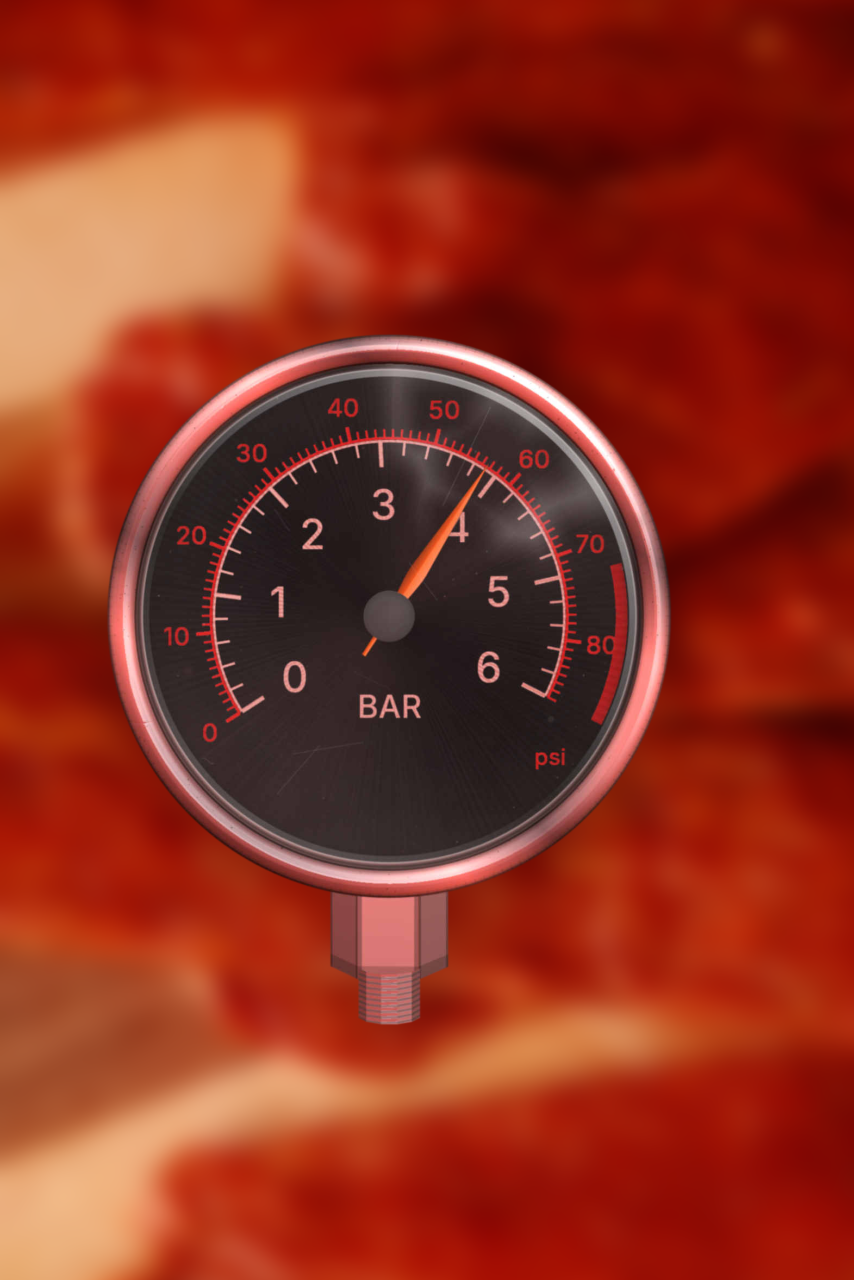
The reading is 3.9 bar
